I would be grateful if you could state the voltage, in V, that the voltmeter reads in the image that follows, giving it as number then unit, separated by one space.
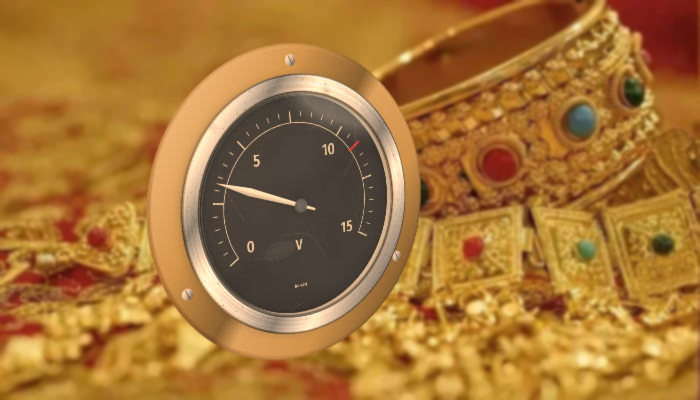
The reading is 3.25 V
